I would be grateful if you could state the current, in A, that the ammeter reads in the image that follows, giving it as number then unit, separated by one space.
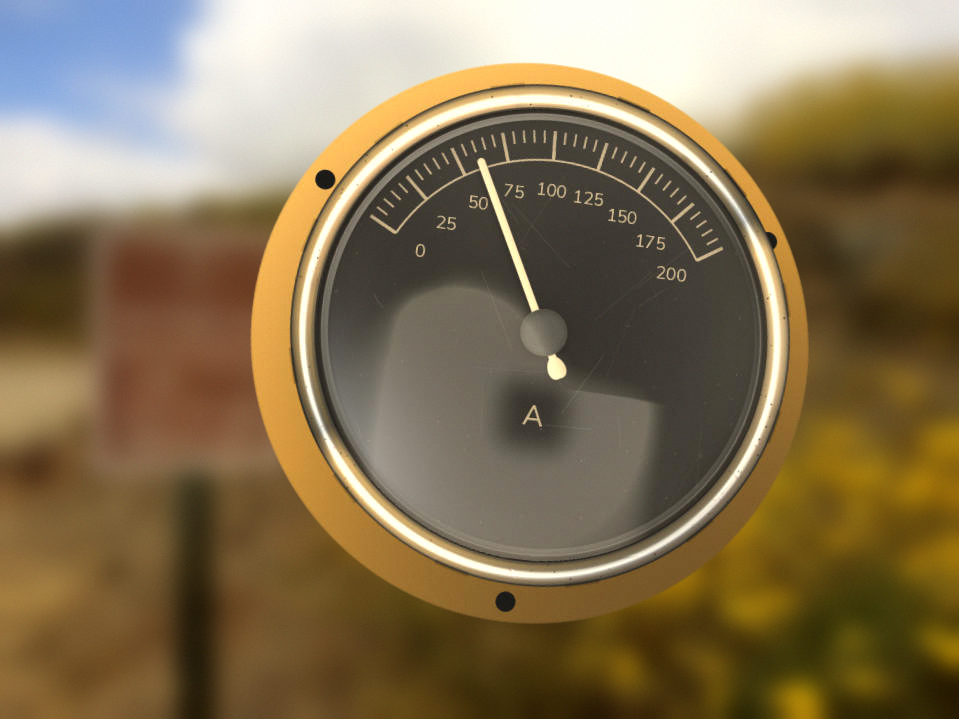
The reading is 60 A
